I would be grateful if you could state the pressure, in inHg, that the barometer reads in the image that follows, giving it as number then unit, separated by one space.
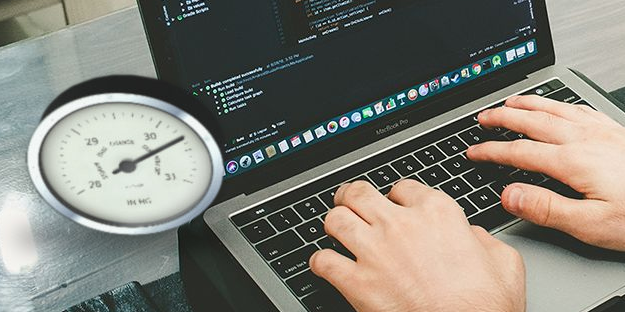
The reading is 30.3 inHg
